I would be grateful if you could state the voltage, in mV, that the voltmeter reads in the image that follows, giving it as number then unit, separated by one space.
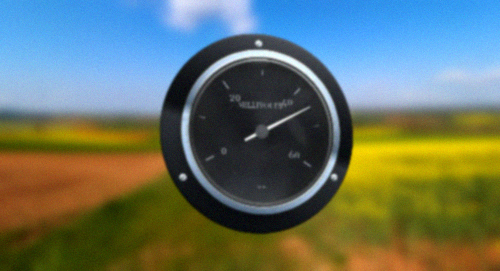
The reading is 45 mV
